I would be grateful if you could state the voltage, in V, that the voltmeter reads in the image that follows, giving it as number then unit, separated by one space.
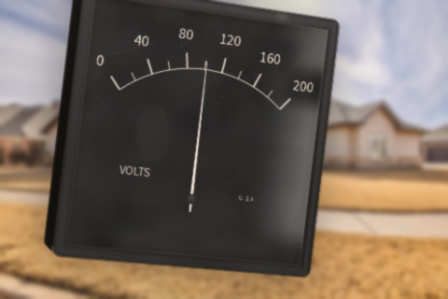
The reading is 100 V
